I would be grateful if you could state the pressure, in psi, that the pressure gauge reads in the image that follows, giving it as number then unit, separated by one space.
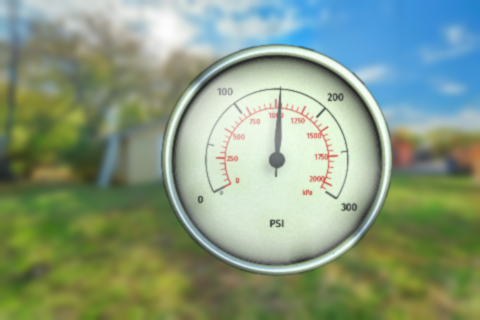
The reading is 150 psi
